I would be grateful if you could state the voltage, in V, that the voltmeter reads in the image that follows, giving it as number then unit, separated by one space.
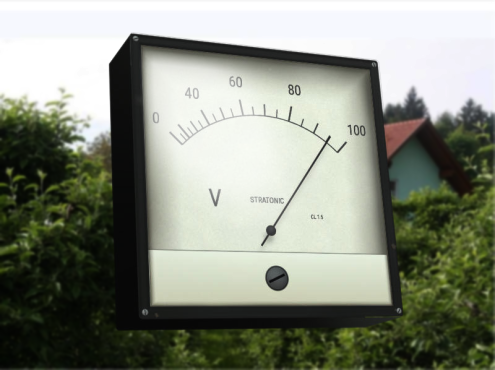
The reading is 95 V
